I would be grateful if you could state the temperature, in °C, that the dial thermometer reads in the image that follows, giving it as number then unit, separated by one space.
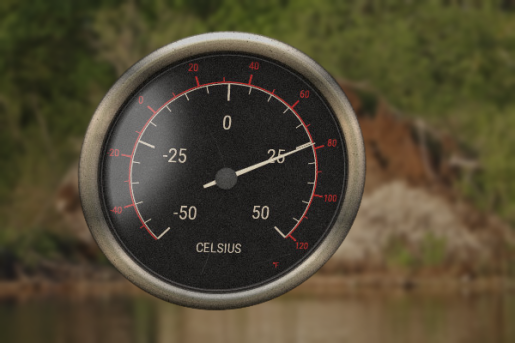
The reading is 25 °C
